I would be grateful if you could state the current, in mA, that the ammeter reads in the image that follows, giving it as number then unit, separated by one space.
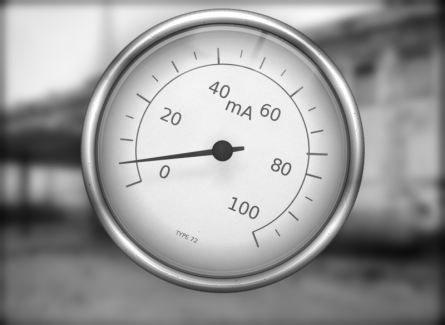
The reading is 5 mA
